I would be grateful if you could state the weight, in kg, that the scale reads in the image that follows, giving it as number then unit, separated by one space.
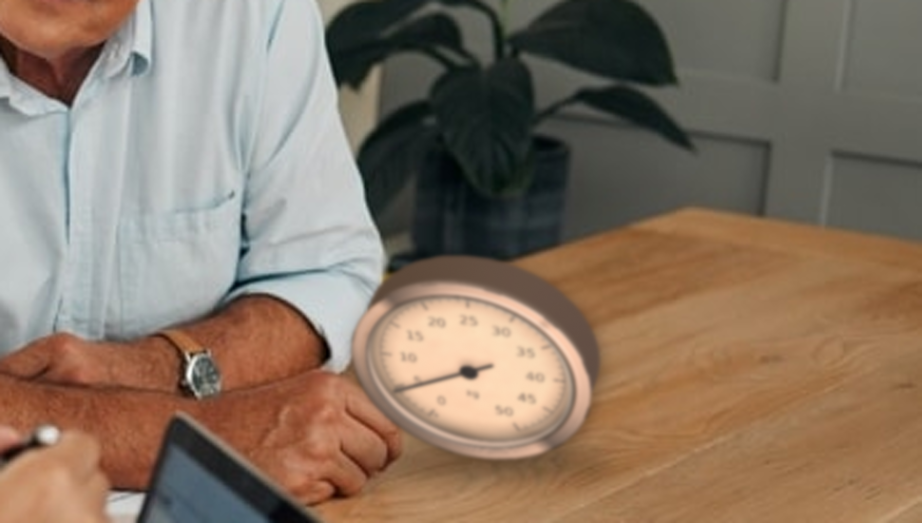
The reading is 5 kg
